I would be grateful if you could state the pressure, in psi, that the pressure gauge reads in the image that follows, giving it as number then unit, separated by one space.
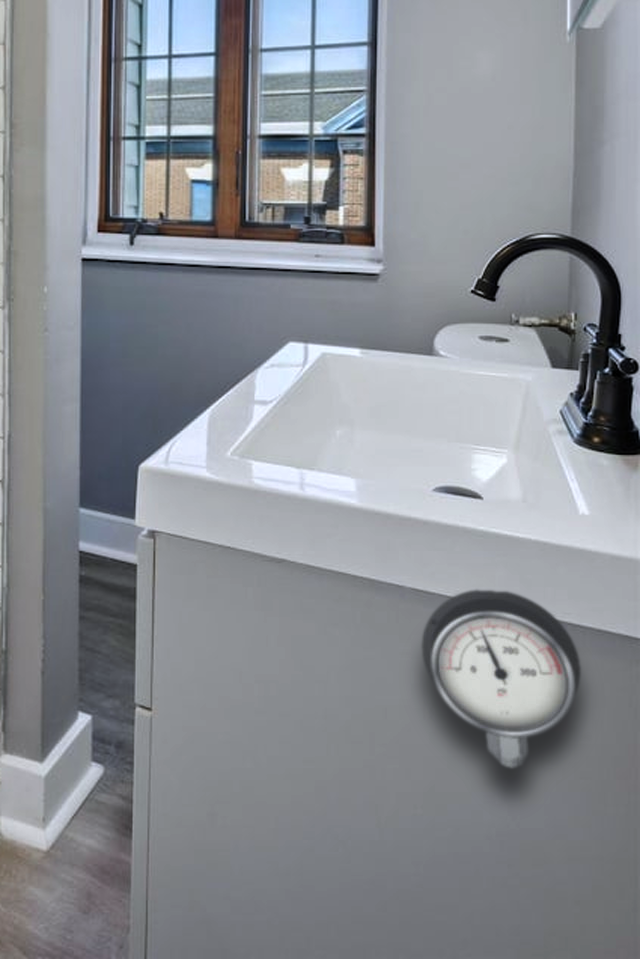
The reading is 125 psi
